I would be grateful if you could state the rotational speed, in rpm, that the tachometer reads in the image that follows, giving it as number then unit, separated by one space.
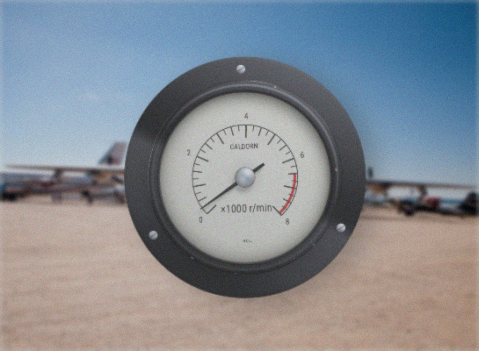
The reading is 250 rpm
